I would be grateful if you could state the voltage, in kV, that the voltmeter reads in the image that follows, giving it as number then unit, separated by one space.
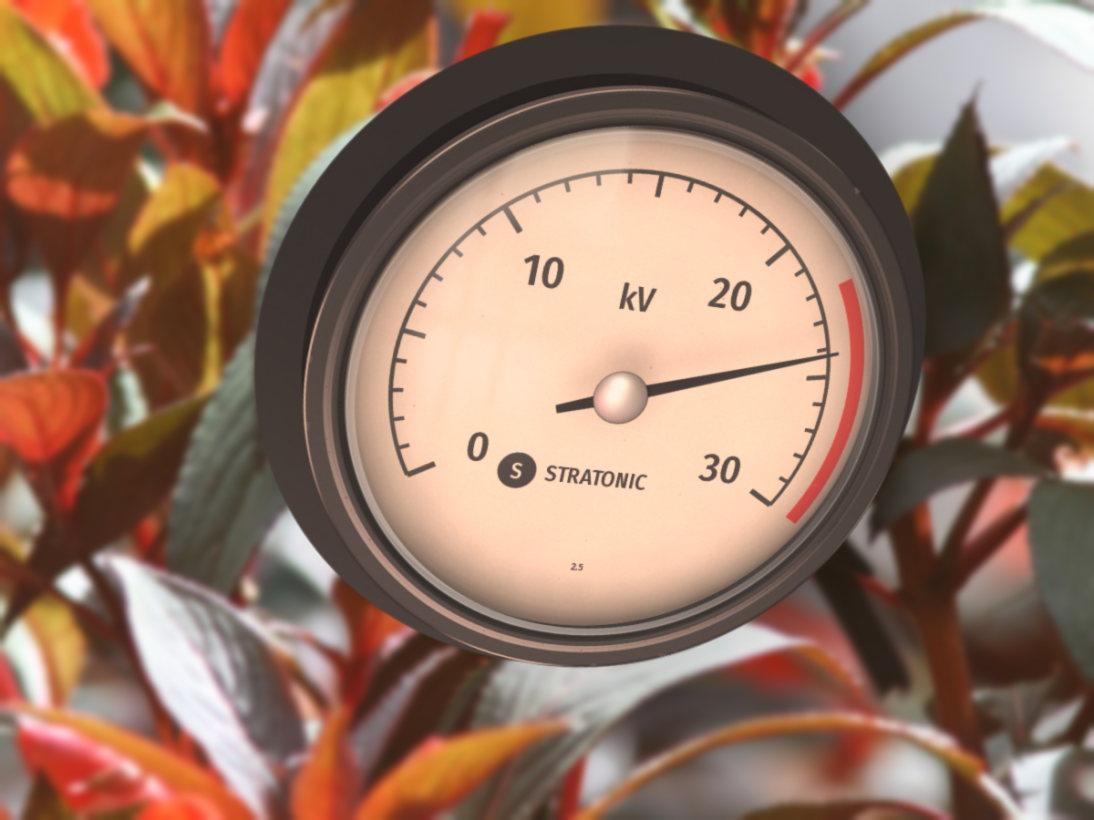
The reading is 24 kV
